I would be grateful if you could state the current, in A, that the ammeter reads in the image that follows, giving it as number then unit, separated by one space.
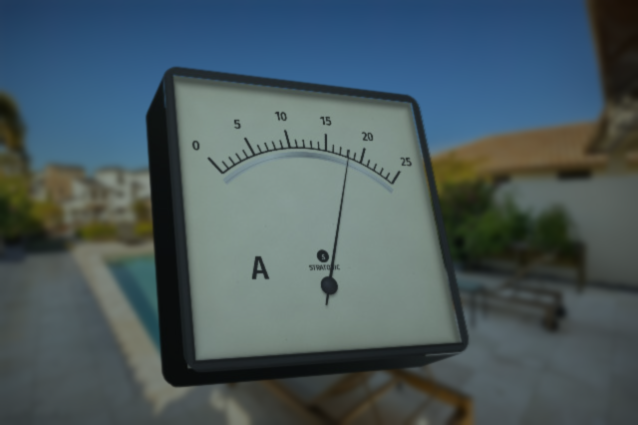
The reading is 18 A
